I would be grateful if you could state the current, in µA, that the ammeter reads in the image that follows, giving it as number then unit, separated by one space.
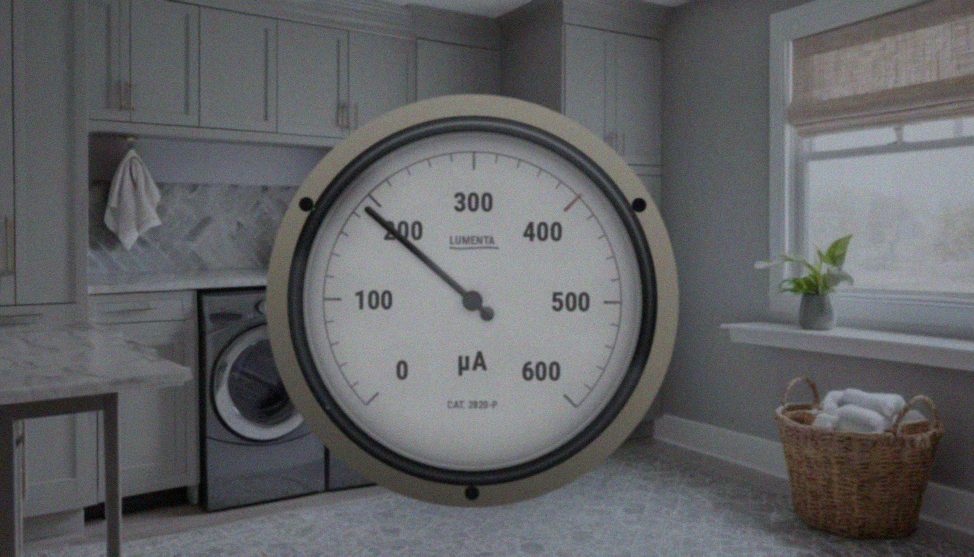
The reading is 190 µA
